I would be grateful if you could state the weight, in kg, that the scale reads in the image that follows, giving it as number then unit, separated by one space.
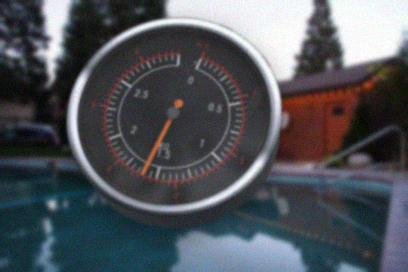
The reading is 1.6 kg
